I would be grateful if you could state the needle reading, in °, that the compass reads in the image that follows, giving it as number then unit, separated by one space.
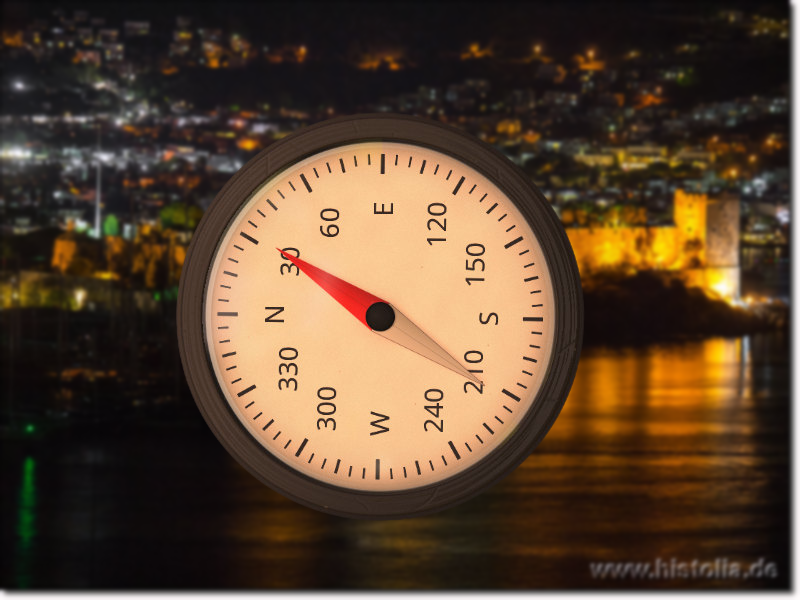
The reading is 32.5 °
